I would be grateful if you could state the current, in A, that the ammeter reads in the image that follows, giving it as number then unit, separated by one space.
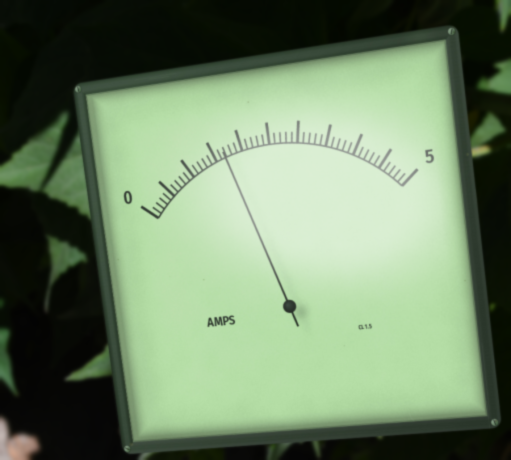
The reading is 1.7 A
